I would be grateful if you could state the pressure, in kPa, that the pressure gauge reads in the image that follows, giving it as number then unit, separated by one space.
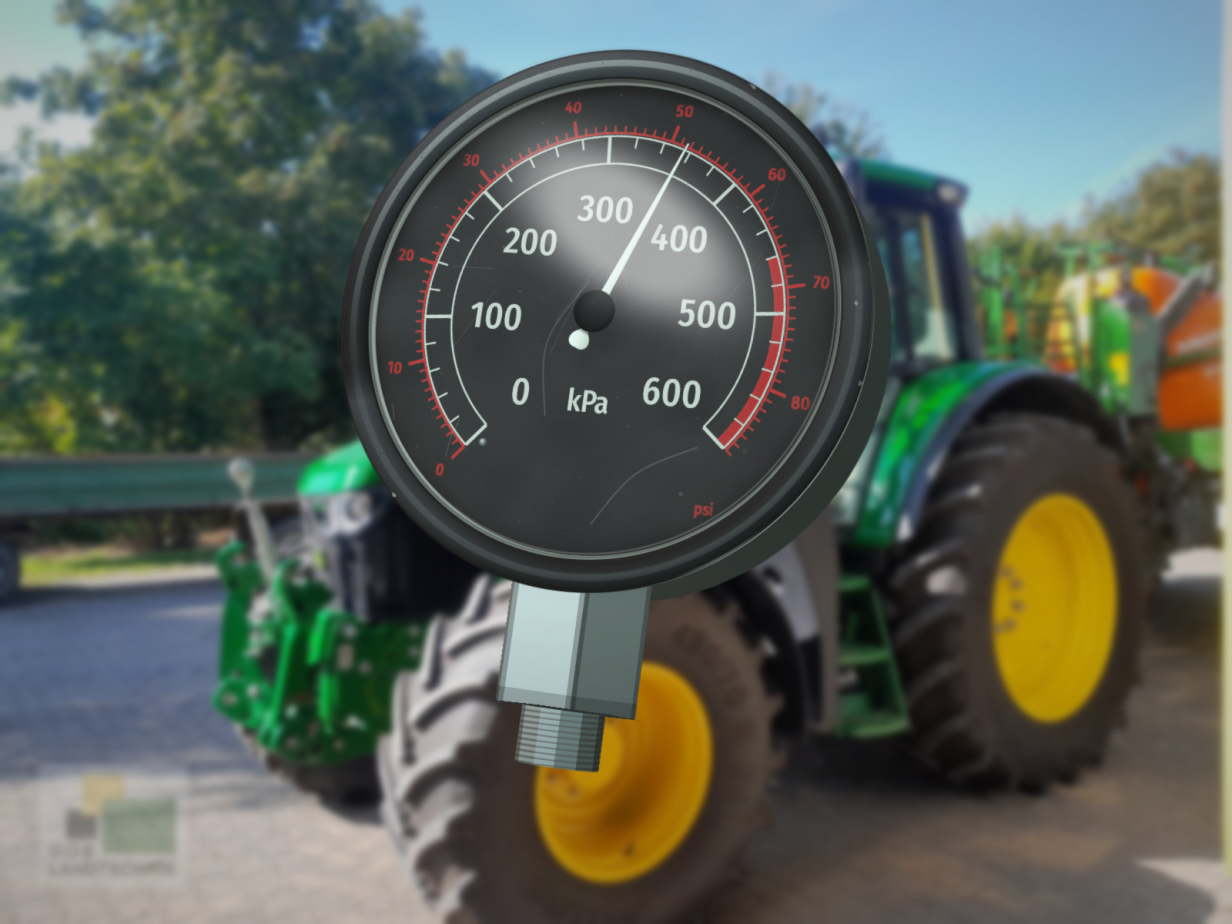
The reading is 360 kPa
